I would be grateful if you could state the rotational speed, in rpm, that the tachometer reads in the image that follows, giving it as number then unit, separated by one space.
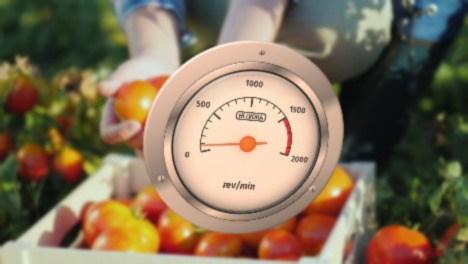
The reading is 100 rpm
